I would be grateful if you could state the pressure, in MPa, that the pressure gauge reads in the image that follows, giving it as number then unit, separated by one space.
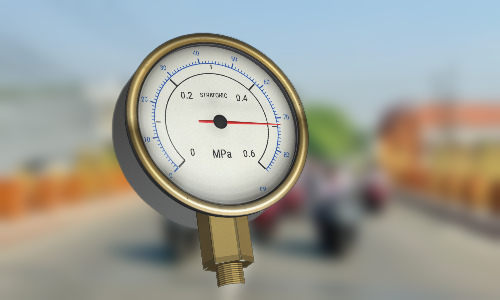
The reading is 0.5 MPa
